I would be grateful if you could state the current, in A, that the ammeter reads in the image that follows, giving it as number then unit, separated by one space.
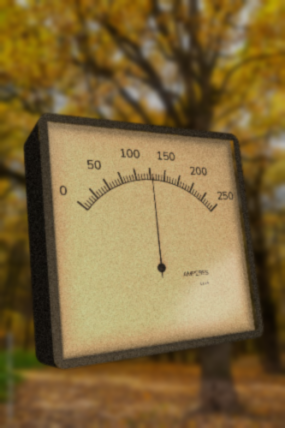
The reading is 125 A
